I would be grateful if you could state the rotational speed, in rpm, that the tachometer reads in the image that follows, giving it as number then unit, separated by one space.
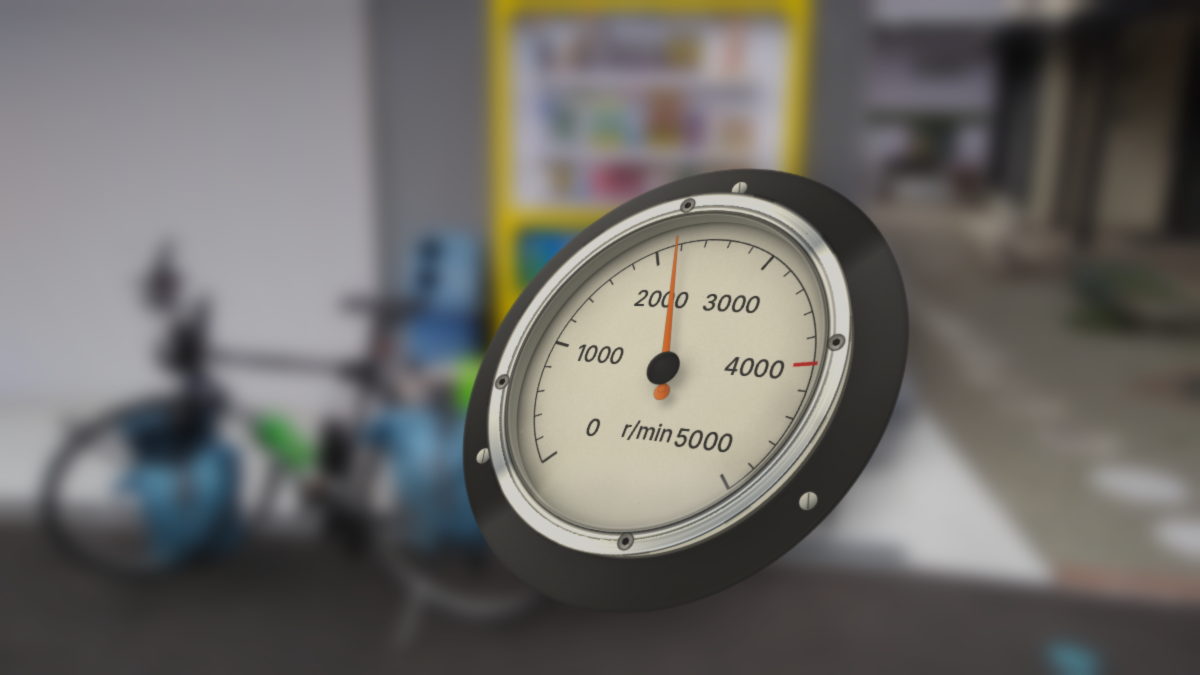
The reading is 2200 rpm
